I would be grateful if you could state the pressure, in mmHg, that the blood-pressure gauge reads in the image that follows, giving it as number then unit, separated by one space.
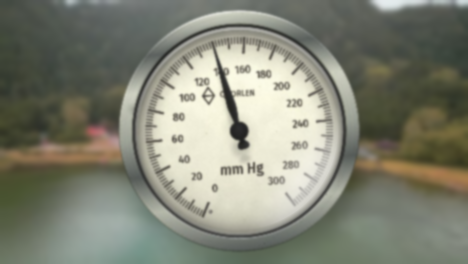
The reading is 140 mmHg
